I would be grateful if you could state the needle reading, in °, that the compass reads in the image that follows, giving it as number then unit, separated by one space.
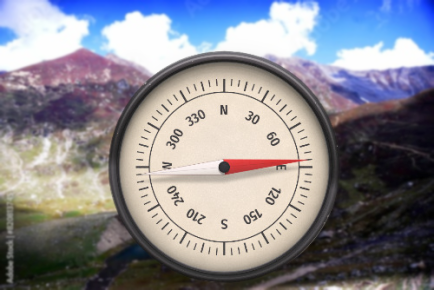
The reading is 85 °
